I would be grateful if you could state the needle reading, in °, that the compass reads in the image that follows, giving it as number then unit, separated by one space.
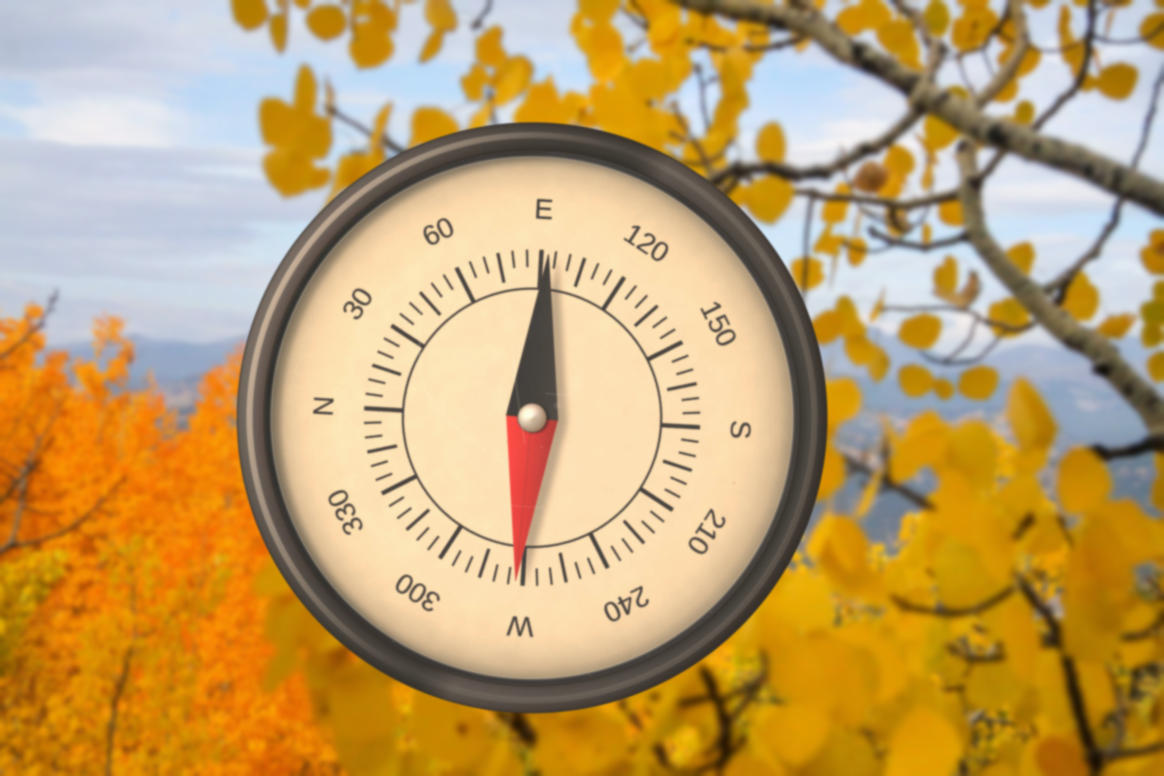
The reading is 272.5 °
